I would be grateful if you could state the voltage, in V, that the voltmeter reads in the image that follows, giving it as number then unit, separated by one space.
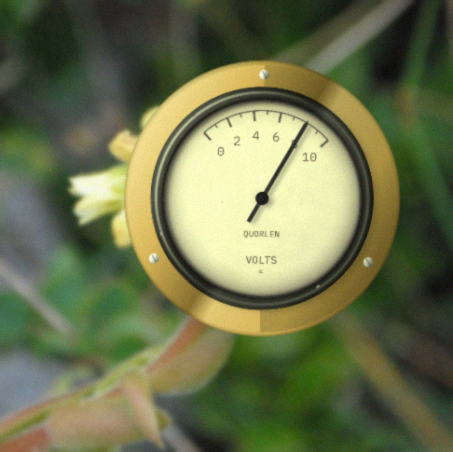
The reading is 8 V
